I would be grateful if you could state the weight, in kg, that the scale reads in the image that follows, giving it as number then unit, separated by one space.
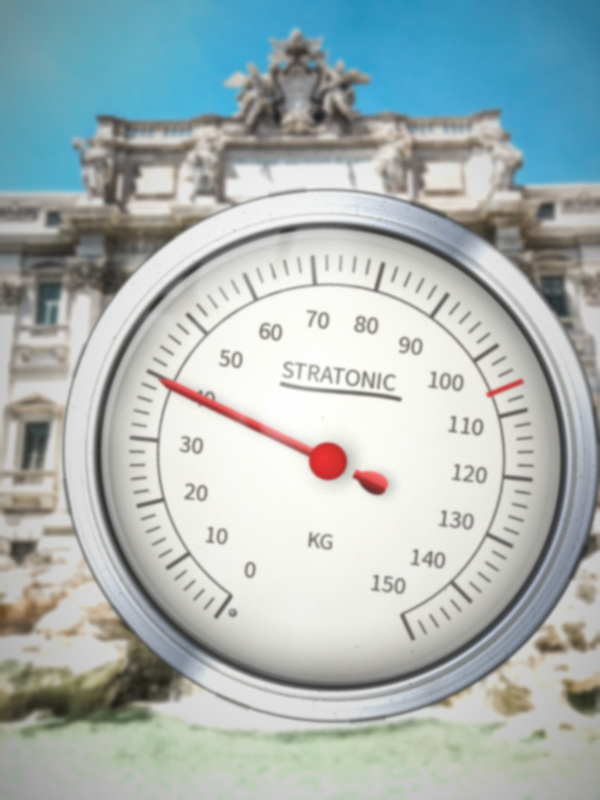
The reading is 40 kg
